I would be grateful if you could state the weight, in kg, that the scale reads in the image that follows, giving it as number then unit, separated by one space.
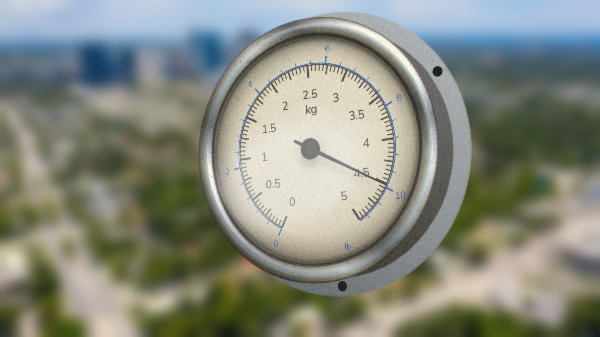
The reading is 4.5 kg
